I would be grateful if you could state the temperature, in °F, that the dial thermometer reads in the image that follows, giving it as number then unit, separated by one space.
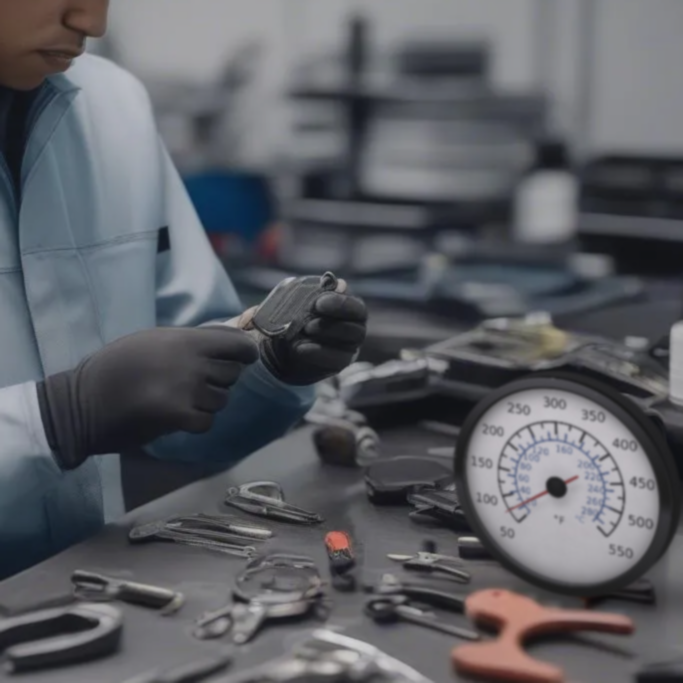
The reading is 75 °F
